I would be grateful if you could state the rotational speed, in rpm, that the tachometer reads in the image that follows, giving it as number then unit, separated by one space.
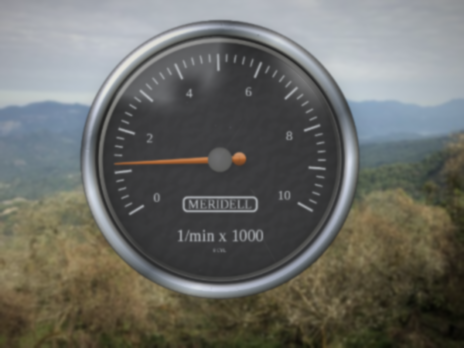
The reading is 1200 rpm
